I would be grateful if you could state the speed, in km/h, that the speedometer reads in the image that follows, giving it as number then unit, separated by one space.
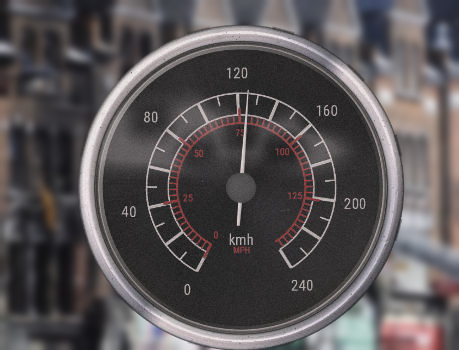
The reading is 125 km/h
